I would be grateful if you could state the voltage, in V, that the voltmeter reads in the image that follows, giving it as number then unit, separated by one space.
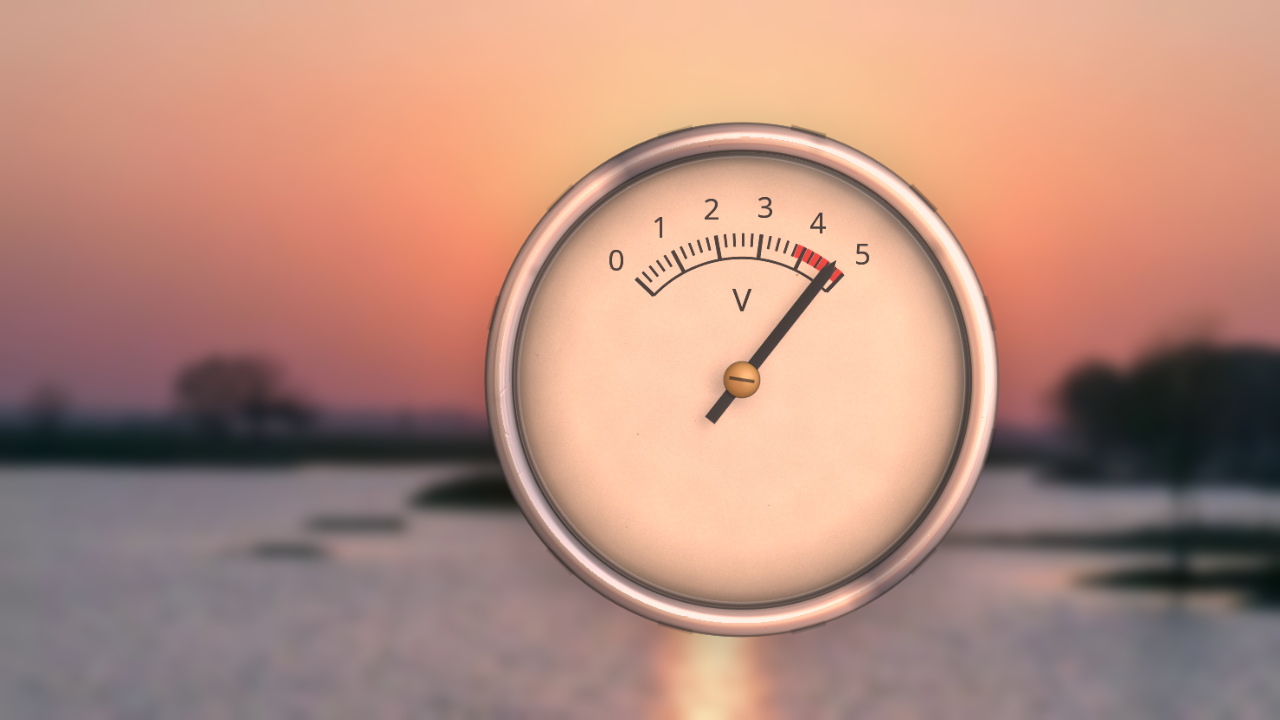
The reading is 4.7 V
